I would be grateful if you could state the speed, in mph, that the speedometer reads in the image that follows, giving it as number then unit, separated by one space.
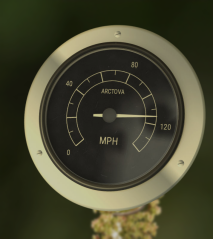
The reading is 115 mph
